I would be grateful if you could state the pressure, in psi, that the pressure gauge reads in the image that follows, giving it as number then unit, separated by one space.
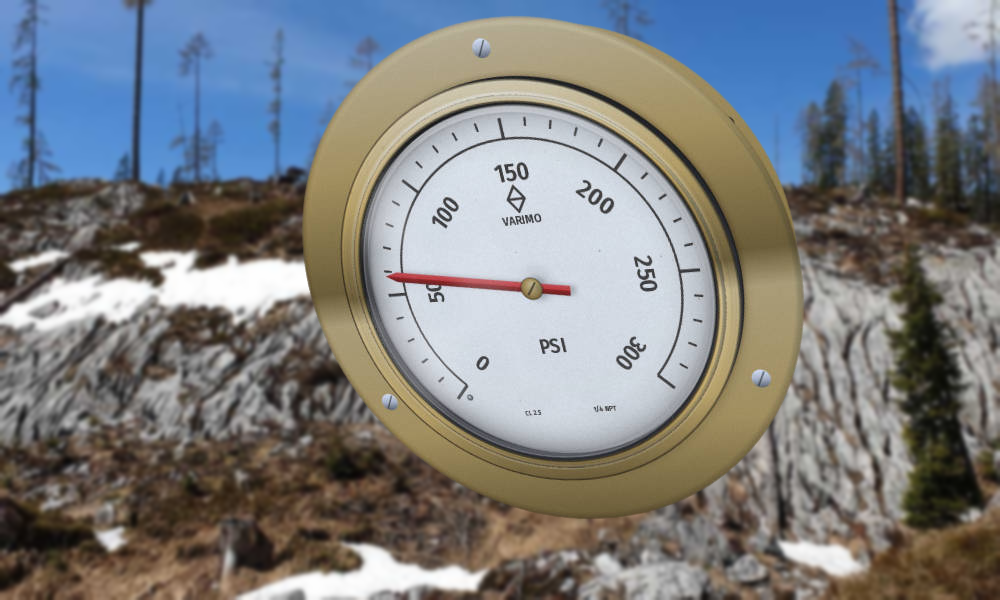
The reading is 60 psi
